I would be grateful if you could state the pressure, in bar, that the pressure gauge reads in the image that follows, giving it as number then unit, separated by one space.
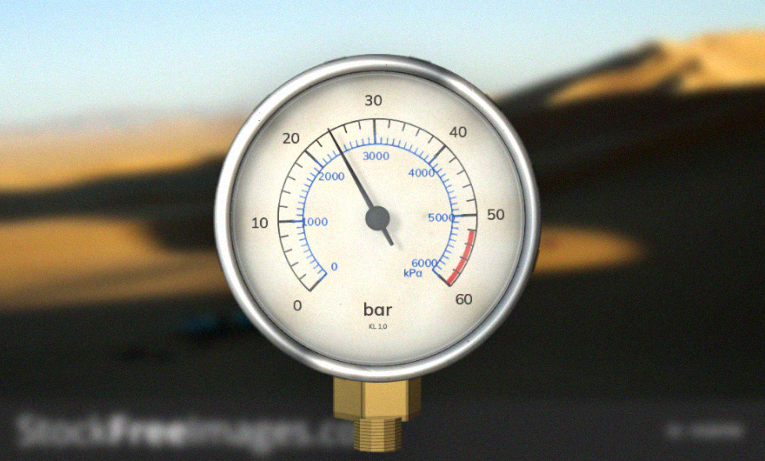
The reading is 24 bar
